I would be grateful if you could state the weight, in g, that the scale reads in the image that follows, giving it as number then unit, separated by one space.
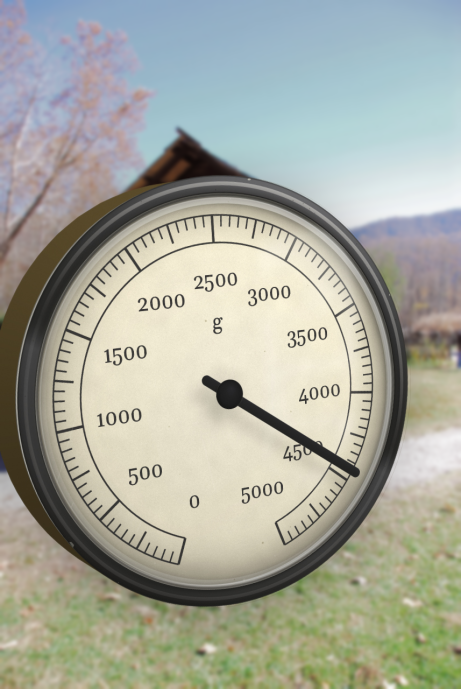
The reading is 4450 g
